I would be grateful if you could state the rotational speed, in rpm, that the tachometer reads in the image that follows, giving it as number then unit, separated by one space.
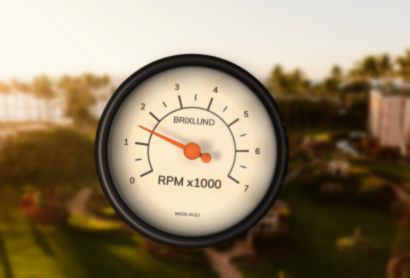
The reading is 1500 rpm
